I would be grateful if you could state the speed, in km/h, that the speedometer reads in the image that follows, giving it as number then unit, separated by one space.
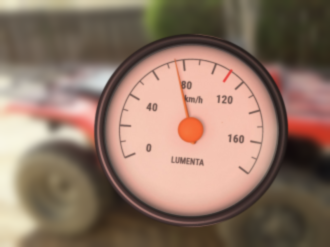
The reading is 75 km/h
